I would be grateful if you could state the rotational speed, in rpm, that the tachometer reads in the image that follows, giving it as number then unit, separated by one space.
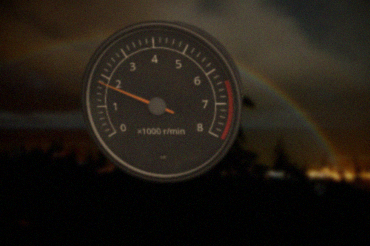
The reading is 1800 rpm
